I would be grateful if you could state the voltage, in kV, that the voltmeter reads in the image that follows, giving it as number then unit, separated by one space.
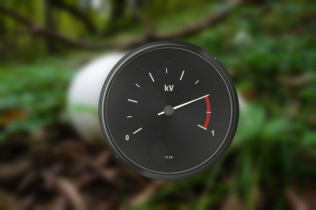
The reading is 0.8 kV
